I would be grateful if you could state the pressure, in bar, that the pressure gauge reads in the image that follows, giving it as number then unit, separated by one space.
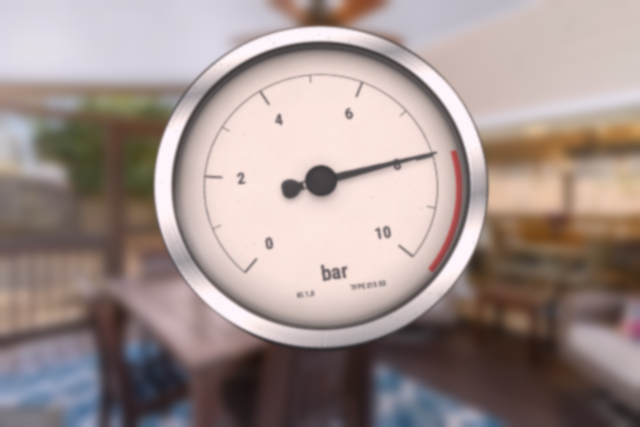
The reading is 8 bar
